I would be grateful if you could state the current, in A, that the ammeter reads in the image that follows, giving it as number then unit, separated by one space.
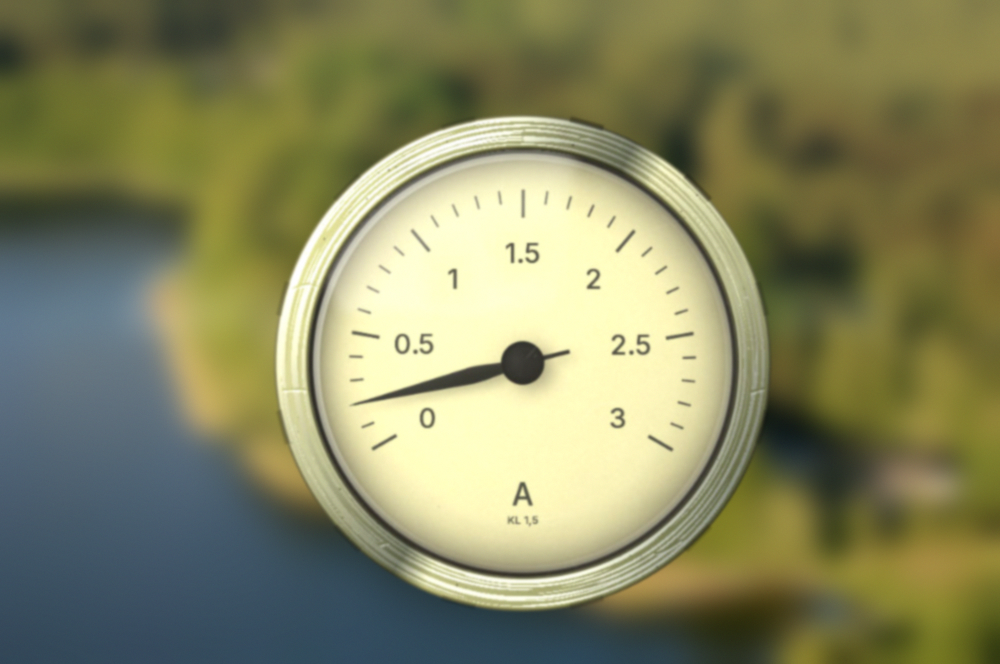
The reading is 0.2 A
